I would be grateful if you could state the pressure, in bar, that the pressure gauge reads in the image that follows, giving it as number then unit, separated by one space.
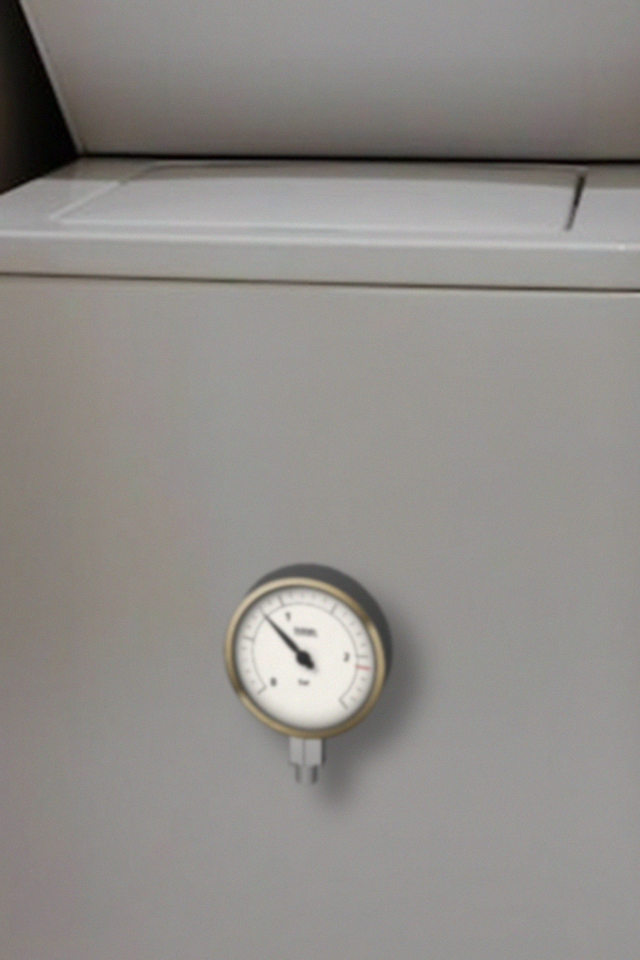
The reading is 0.8 bar
